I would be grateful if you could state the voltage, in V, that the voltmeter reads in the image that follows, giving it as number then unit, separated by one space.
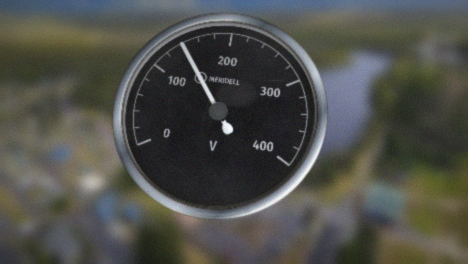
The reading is 140 V
